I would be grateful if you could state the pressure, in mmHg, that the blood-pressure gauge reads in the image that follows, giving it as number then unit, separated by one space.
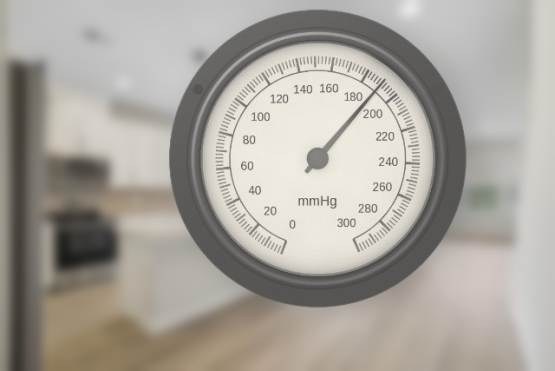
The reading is 190 mmHg
